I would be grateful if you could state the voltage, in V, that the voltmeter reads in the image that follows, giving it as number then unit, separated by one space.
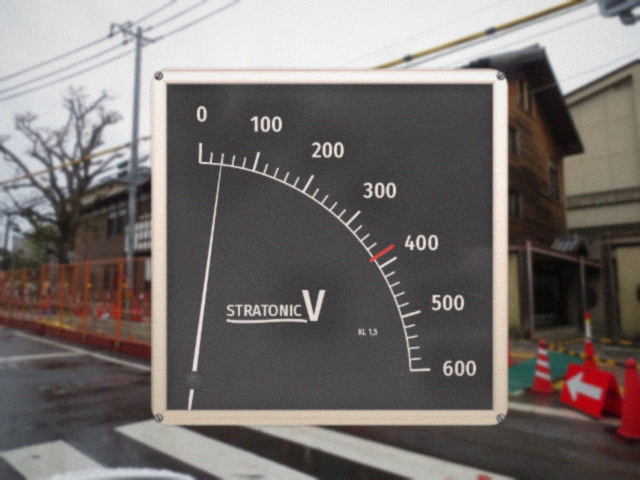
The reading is 40 V
